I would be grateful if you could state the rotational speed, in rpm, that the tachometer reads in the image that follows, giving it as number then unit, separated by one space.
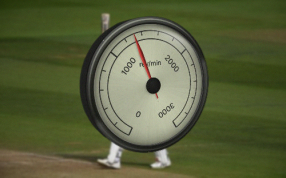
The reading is 1300 rpm
